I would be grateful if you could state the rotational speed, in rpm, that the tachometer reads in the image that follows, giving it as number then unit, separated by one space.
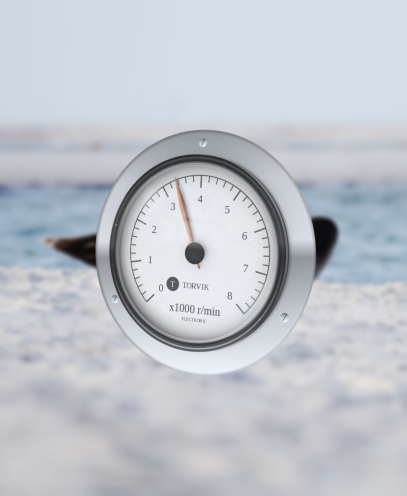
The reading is 3400 rpm
